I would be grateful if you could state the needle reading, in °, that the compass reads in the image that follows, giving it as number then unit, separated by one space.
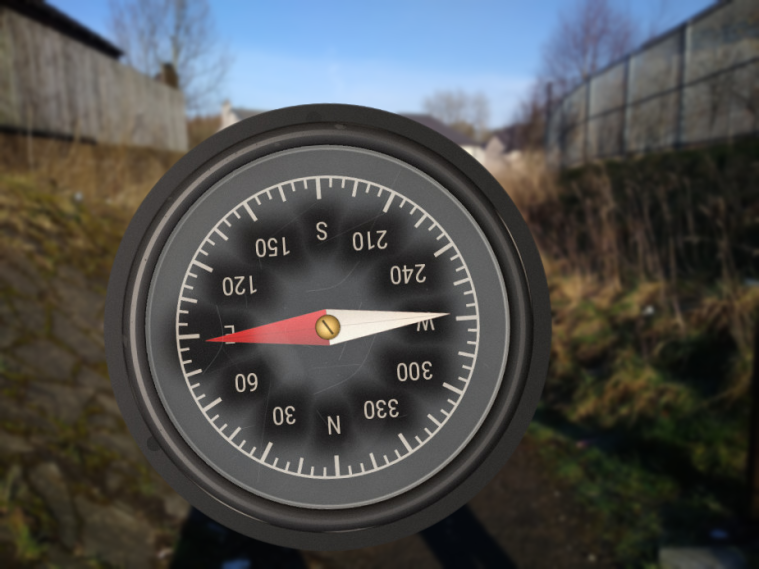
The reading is 87.5 °
